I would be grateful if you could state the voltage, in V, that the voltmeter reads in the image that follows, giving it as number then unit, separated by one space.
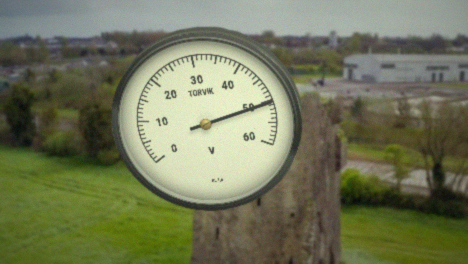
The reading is 50 V
